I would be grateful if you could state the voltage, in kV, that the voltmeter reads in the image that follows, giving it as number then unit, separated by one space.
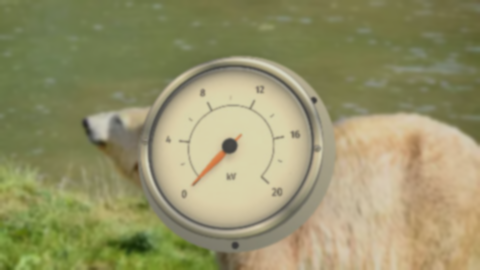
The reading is 0 kV
